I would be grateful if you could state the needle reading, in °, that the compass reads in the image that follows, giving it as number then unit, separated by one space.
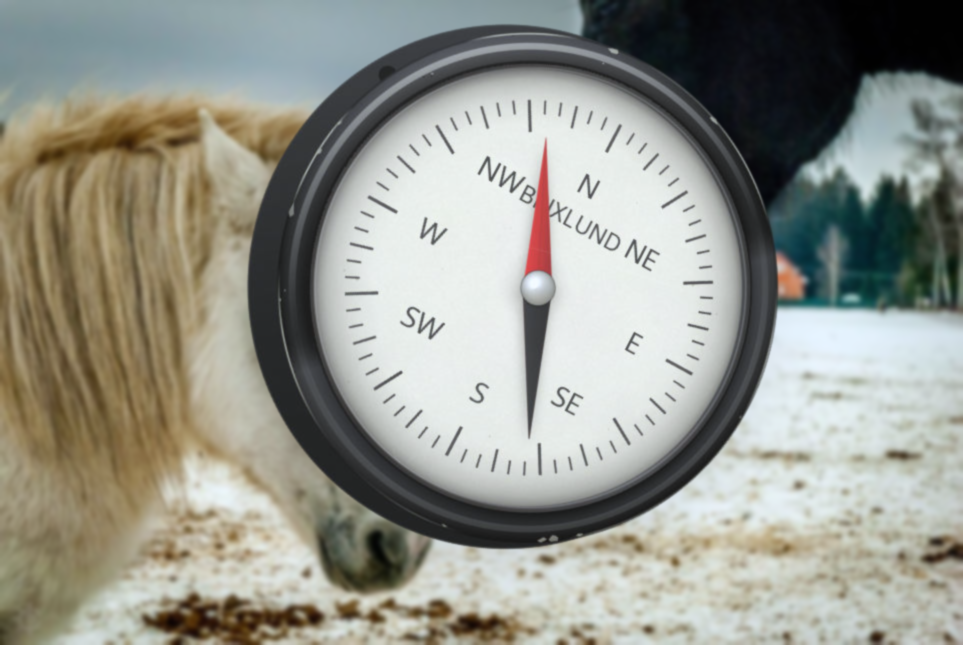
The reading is 335 °
